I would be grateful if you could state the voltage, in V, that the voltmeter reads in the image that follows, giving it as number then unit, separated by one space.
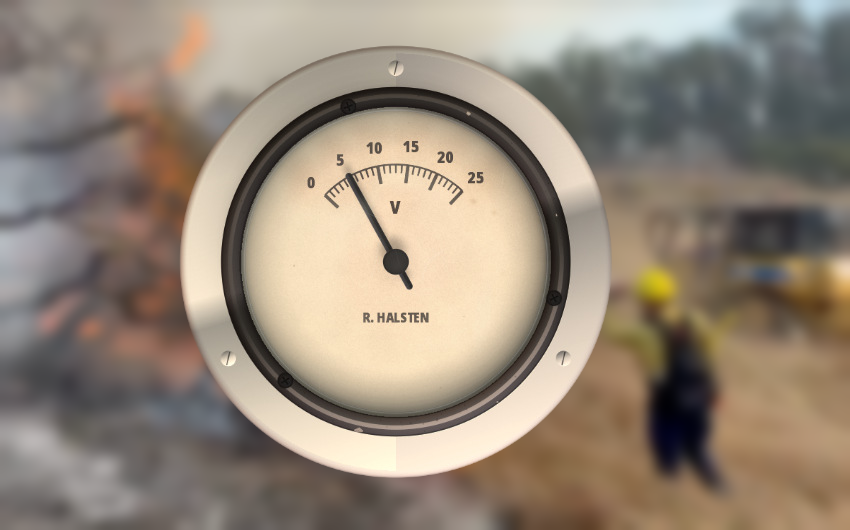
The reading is 5 V
